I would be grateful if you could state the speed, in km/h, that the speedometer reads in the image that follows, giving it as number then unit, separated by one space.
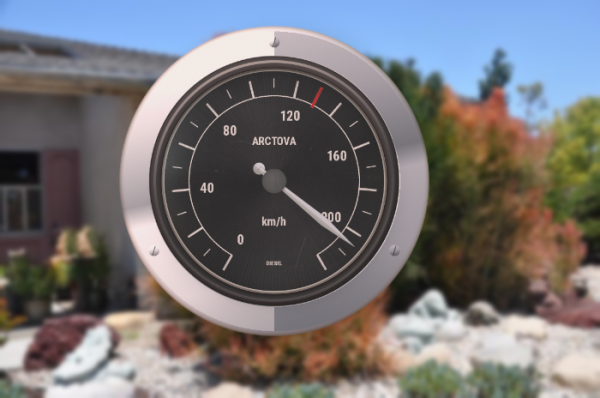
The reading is 205 km/h
